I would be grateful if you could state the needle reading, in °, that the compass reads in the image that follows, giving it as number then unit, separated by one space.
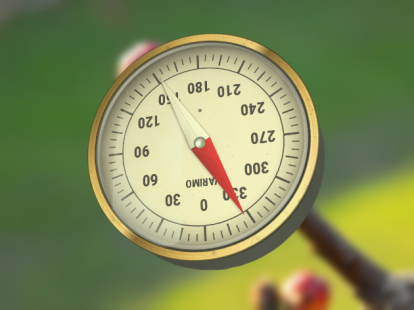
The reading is 332.5 °
